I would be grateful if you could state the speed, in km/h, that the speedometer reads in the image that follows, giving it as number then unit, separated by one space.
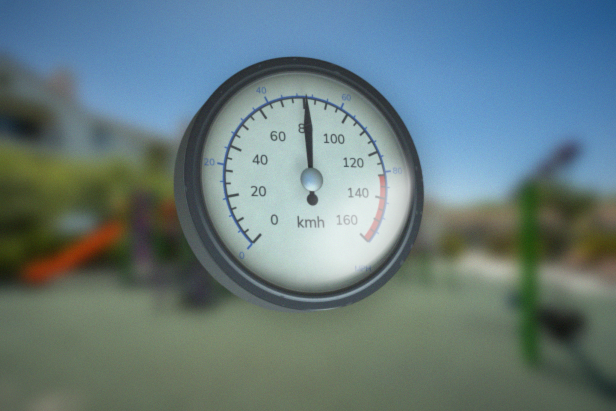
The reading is 80 km/h
